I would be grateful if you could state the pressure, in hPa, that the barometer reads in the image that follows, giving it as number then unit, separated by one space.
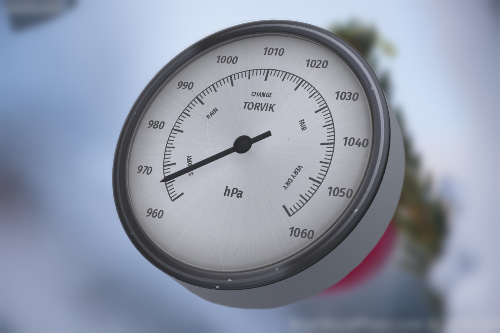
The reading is 965 hPa
